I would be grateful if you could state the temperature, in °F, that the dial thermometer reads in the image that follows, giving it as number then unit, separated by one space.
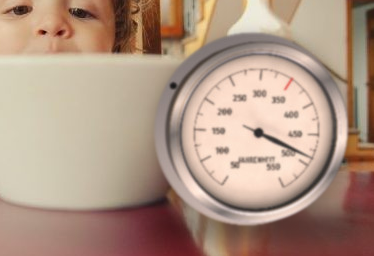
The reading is 487.5 °F
